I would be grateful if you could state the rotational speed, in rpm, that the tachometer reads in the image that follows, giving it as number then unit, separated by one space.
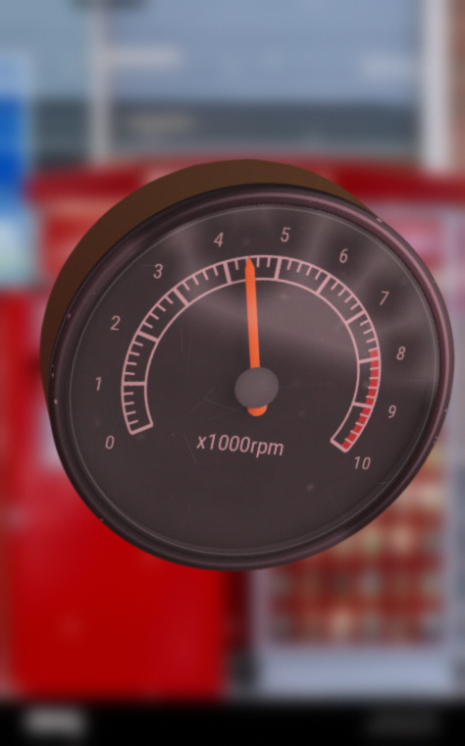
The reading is 4400 rpm
